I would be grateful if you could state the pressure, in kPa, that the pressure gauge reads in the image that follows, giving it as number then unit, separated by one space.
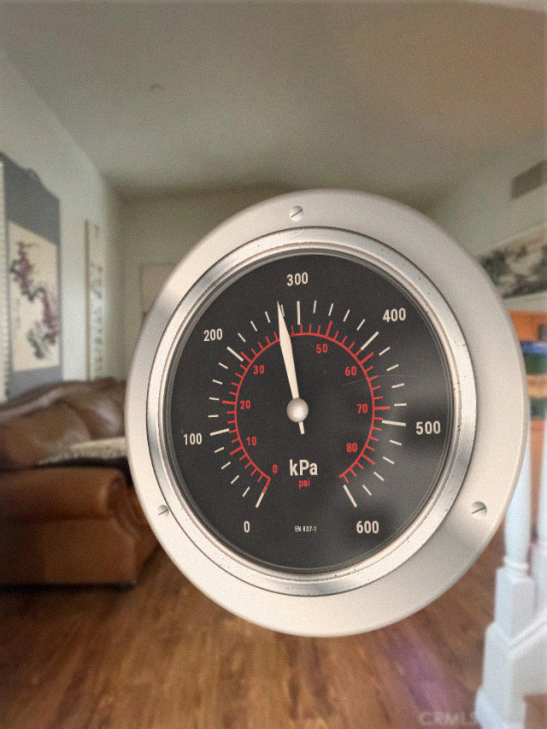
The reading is 280 kPa
